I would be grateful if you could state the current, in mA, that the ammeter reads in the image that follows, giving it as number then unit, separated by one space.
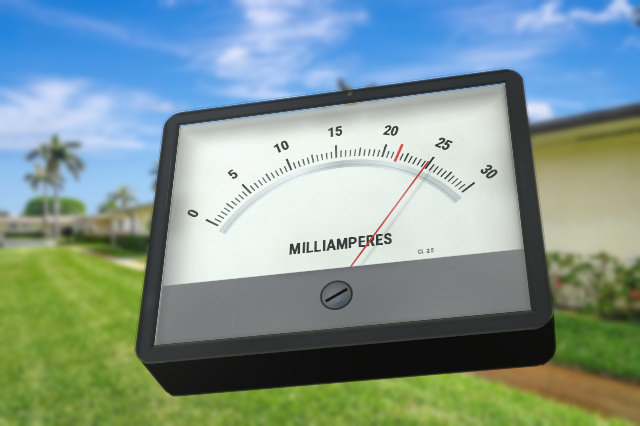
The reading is 25 mA
